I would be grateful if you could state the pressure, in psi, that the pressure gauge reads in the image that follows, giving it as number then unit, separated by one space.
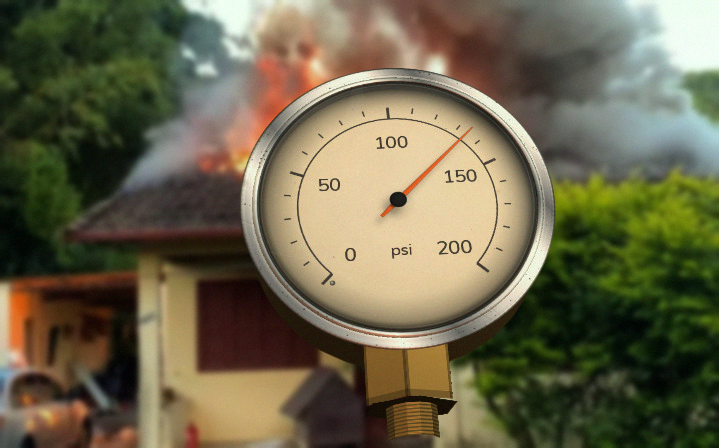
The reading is 135 psi
